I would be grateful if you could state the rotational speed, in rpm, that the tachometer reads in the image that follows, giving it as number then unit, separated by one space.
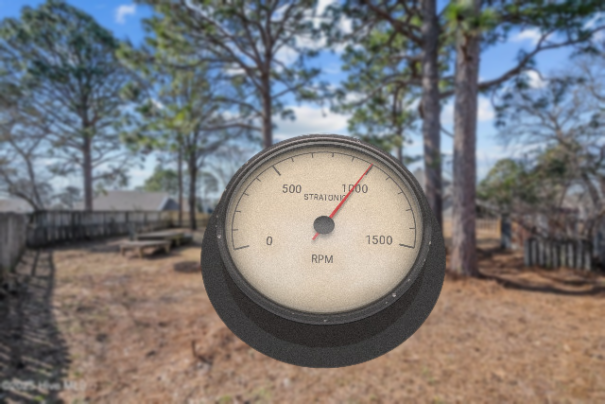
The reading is 1000 rpm
